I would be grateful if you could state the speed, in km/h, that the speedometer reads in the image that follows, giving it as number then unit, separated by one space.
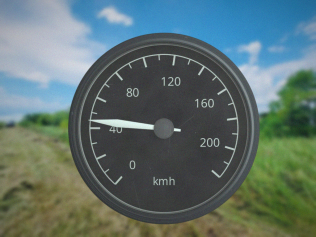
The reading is 45 km/h
